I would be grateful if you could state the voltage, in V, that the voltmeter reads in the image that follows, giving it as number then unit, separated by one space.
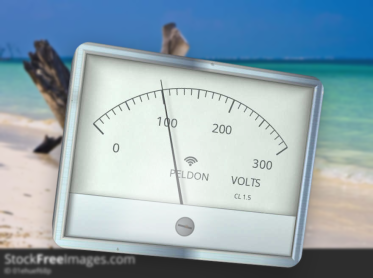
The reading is 100 V
